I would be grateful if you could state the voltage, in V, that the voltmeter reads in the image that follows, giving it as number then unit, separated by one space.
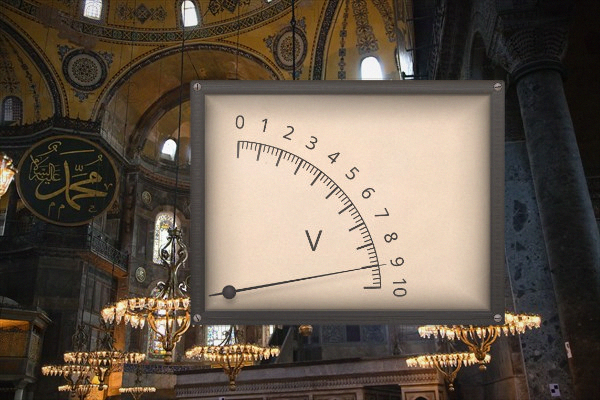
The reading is 9 V
